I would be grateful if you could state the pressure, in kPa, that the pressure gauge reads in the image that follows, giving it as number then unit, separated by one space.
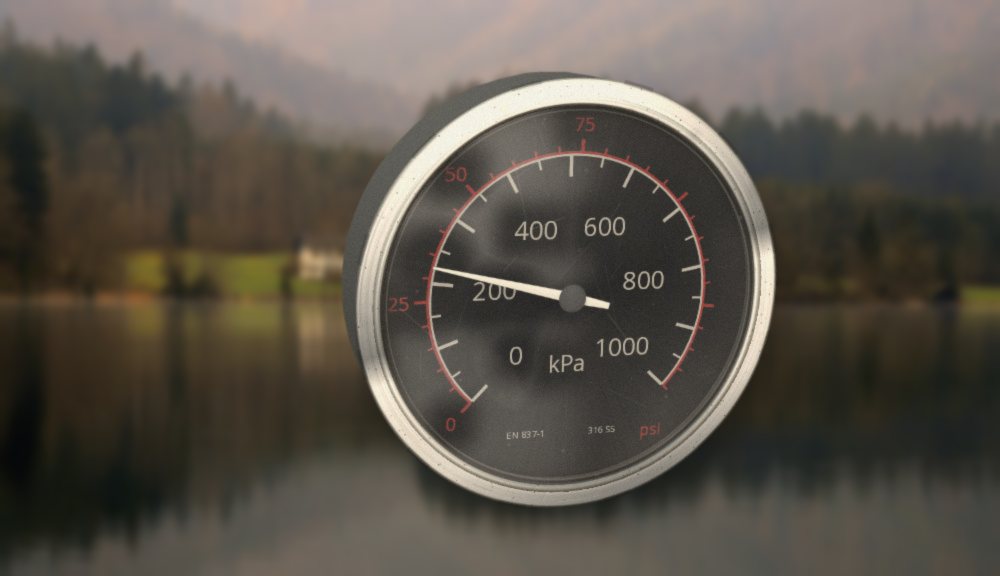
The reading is 225 kPa
